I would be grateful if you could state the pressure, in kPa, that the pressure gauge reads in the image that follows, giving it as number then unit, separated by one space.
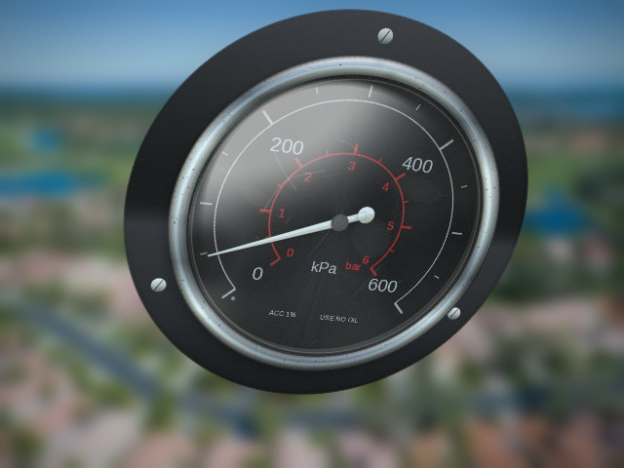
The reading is 50 kPa
